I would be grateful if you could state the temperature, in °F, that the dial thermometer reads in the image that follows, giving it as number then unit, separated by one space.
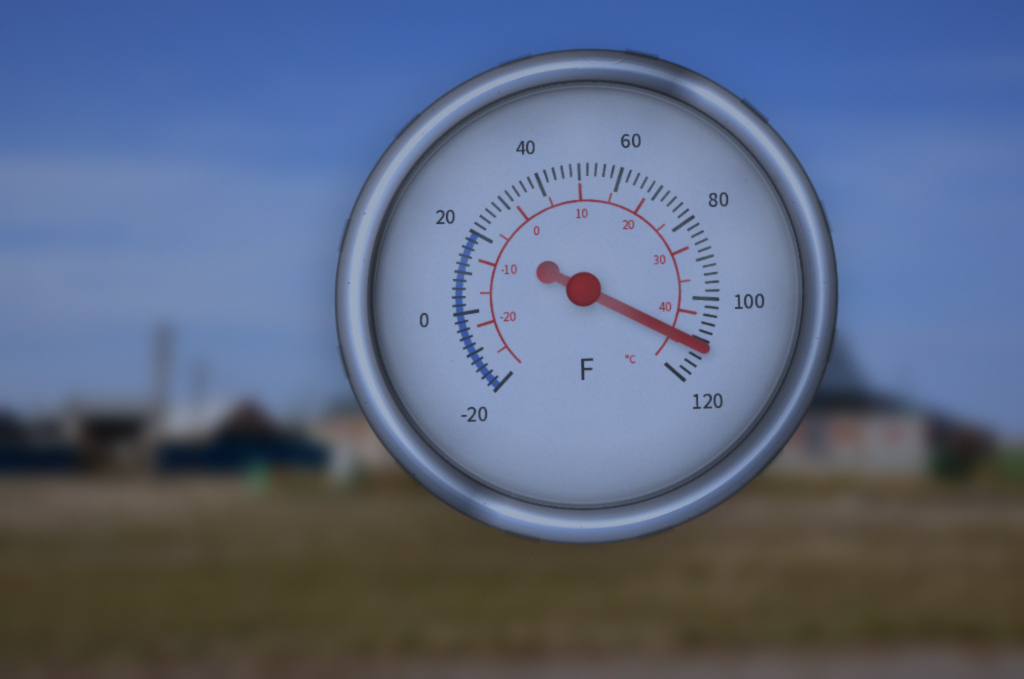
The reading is 112 °F
